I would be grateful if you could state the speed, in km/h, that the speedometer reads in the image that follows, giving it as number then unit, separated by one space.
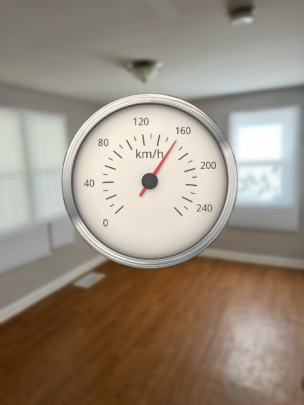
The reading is 160 km/h
